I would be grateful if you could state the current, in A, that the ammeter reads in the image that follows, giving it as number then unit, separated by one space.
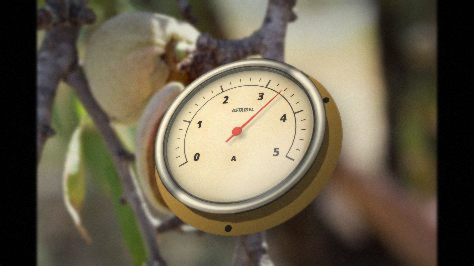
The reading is 3.4 A
